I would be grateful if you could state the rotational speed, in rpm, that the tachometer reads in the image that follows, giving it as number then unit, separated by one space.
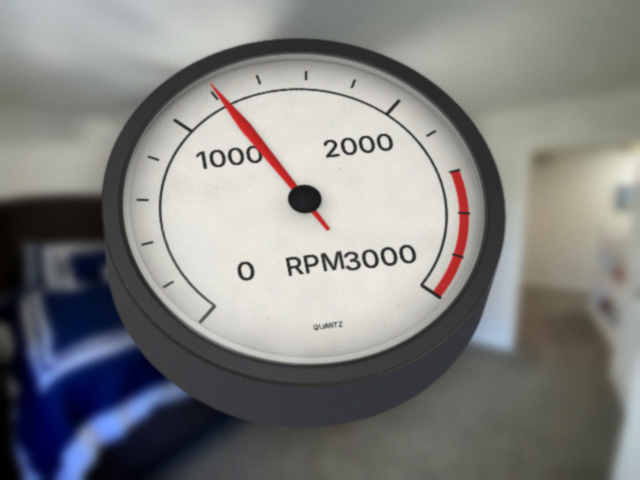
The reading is 1200 rpm
